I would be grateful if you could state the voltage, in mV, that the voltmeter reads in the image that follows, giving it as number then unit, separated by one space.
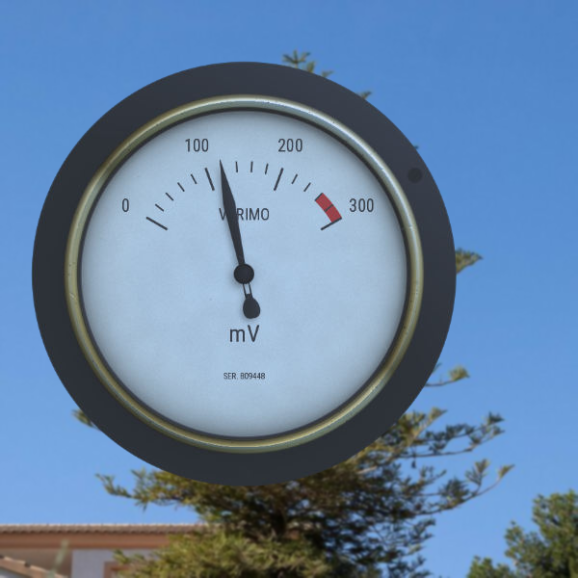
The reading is 120 mV
